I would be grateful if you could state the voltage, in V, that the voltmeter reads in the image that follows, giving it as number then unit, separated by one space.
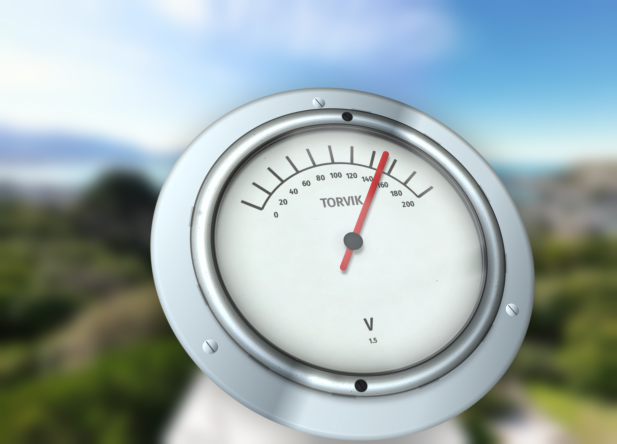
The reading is 150 V
